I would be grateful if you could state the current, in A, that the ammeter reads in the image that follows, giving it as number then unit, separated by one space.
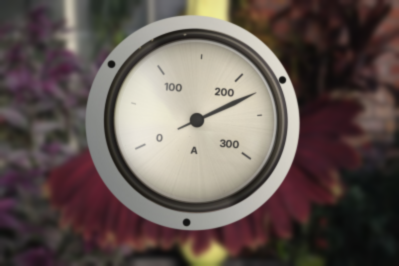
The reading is 225 A
